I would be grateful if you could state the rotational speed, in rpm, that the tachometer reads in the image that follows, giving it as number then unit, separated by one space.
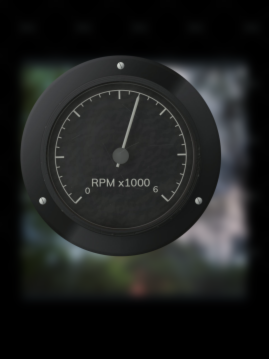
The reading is 3400 rpm
